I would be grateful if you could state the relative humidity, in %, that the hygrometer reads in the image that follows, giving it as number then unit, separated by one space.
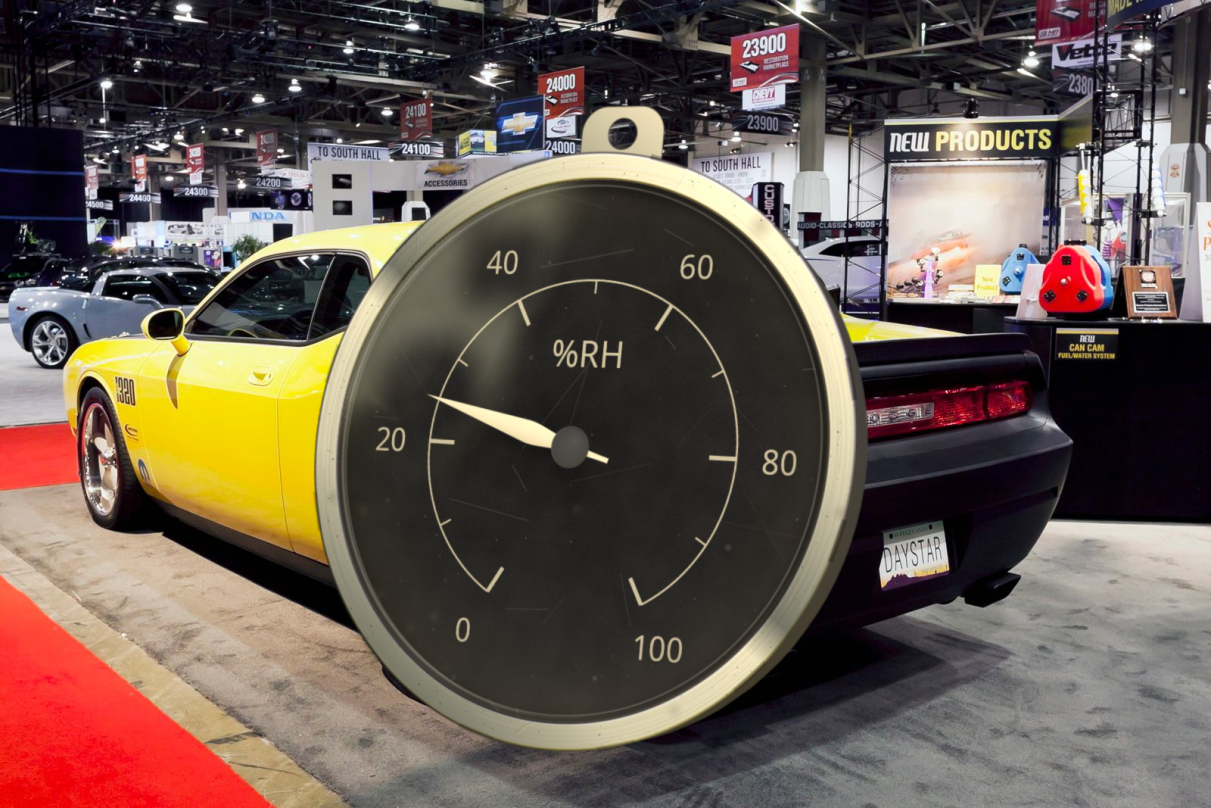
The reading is 25 %
